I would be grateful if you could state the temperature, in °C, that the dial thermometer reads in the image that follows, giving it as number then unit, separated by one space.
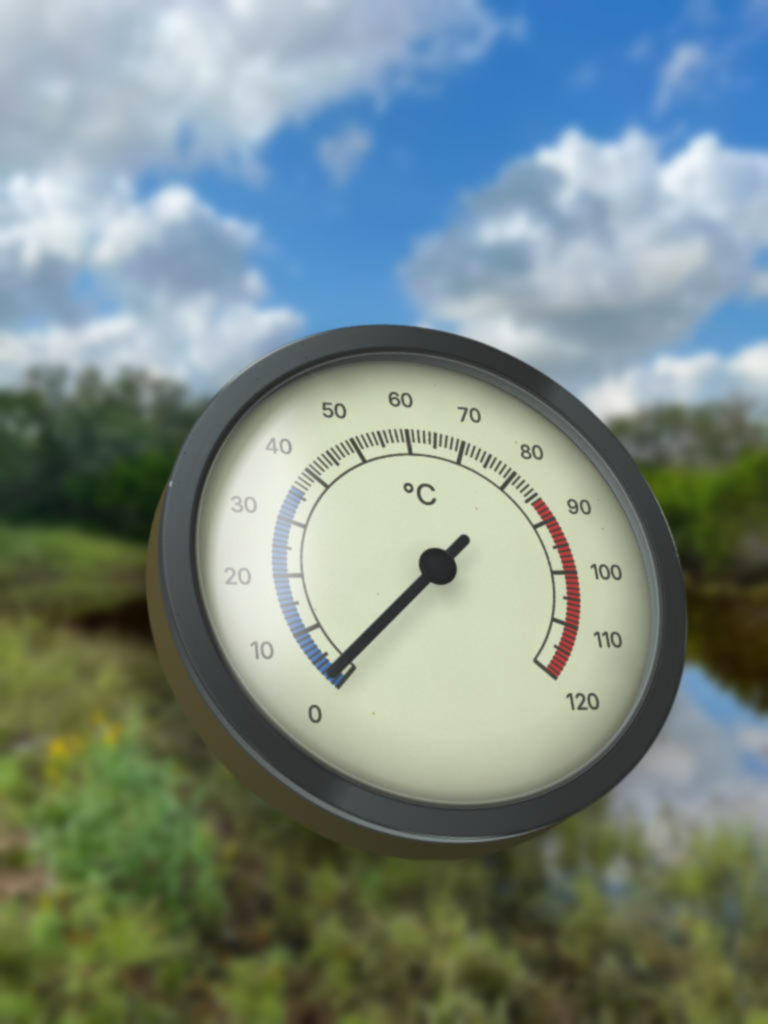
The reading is 2 °C
